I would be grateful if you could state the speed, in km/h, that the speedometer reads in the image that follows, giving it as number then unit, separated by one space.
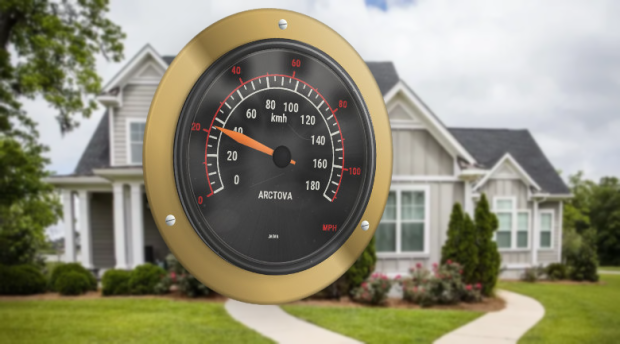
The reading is 35 km/h
